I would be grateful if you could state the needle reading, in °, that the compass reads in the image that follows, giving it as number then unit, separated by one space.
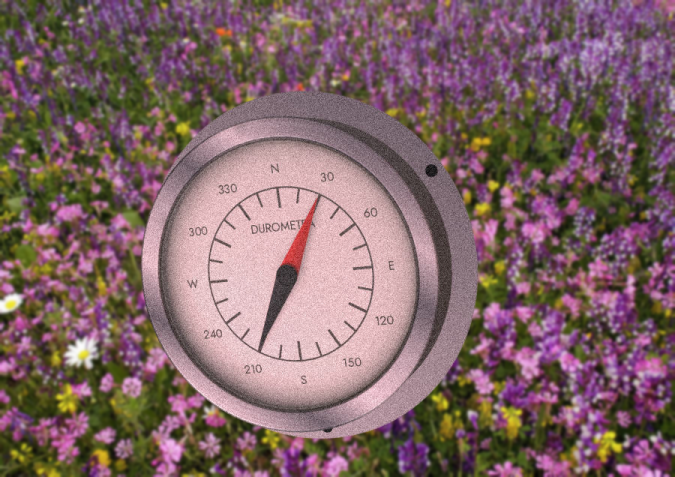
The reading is 30 °
